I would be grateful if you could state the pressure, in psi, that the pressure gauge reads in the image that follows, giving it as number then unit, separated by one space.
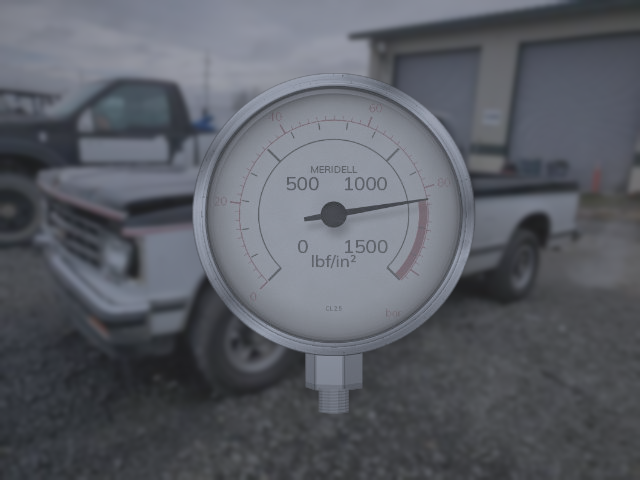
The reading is 1200 psi
